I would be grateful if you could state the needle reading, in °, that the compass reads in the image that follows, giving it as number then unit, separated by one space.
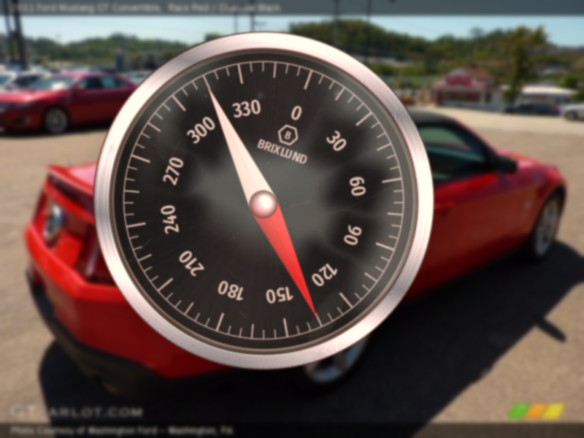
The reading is 135 °
